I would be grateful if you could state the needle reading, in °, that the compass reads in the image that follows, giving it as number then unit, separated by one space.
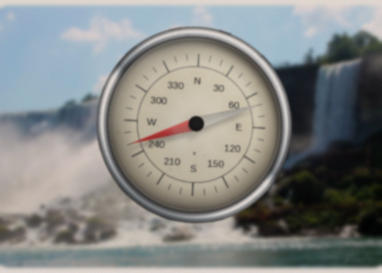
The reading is 250 °
